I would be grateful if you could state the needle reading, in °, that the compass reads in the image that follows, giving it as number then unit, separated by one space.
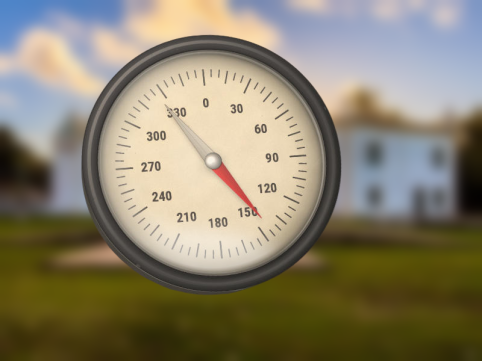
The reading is 145 °
